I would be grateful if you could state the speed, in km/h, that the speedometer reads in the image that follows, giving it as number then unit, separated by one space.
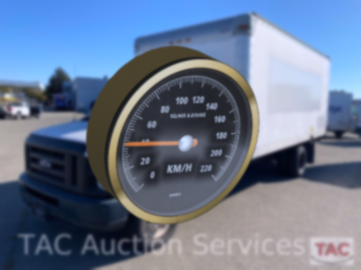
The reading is 40 km/h
